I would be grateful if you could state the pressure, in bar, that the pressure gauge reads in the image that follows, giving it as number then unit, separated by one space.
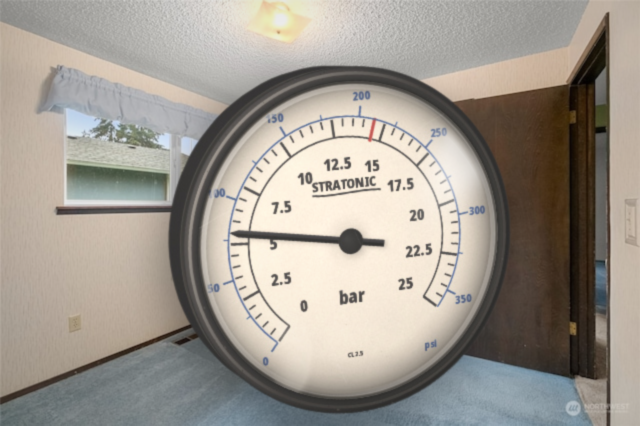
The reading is 5.5 bar
